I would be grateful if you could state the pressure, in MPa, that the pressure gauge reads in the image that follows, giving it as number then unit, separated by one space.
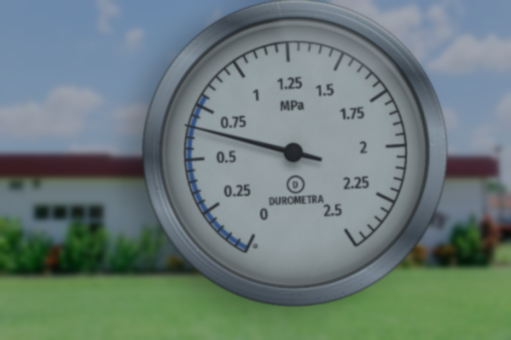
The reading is 0.65 MPa
